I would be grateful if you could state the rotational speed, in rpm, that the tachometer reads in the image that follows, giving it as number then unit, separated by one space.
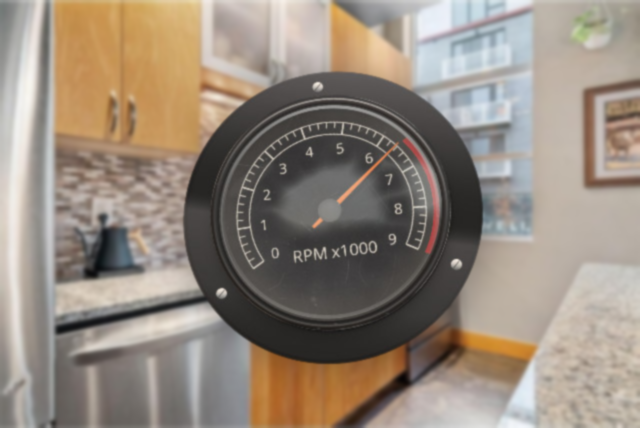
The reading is 6400 rpm
